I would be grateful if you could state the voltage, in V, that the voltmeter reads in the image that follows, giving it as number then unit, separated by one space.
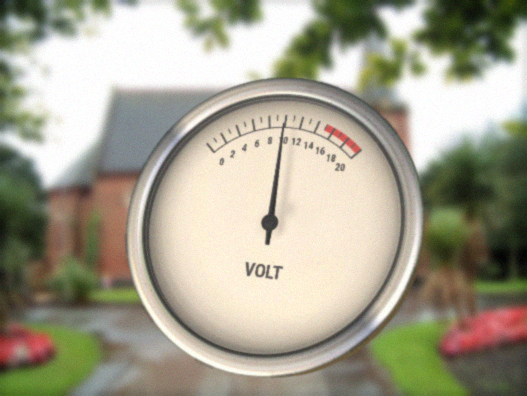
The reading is 10 V
